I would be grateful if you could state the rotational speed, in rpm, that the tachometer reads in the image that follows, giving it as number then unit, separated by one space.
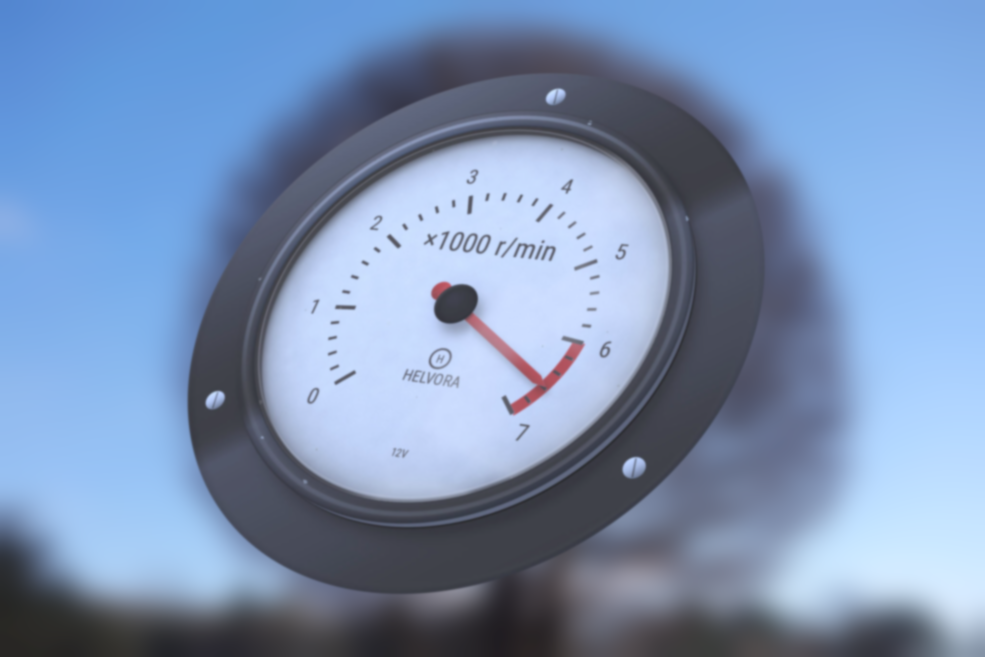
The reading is 6600 rpm
